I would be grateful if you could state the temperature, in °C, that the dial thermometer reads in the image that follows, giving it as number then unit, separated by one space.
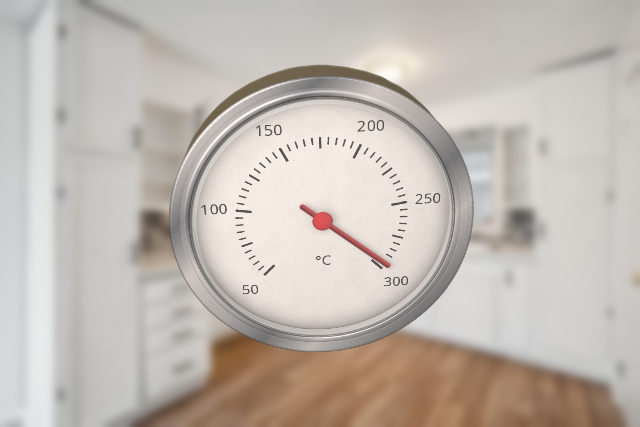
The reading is 295 °C
